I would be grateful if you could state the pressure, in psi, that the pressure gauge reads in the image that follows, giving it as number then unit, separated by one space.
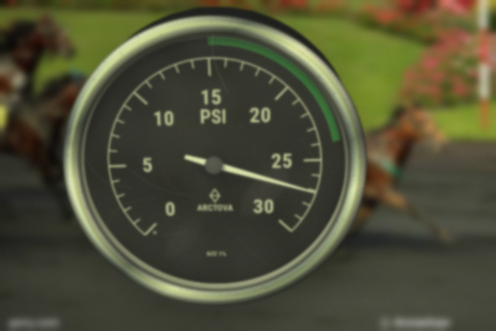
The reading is 27 psi
